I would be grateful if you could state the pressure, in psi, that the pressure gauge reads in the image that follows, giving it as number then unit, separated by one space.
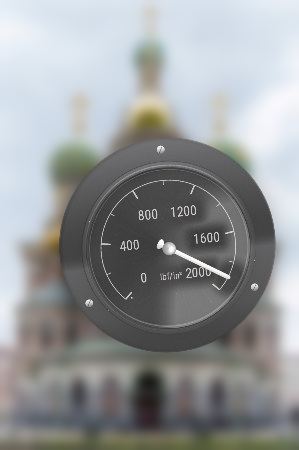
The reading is 1900 psi
